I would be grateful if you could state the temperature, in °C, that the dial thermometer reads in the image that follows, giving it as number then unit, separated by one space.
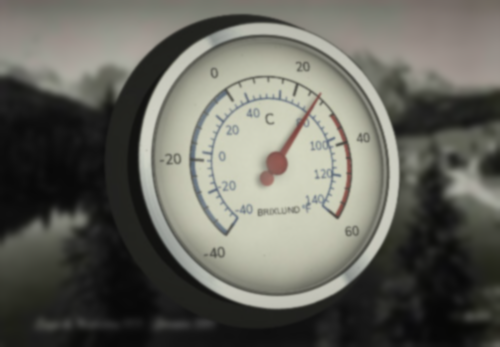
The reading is 26 °C
